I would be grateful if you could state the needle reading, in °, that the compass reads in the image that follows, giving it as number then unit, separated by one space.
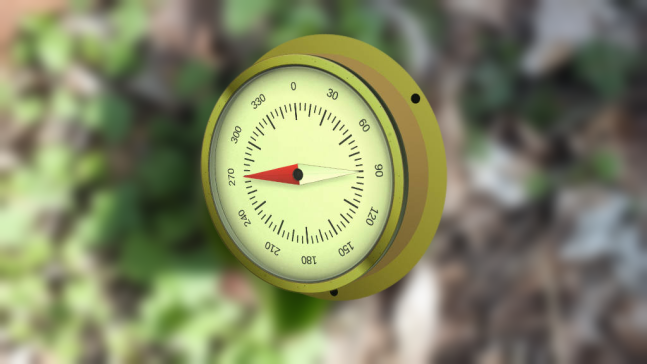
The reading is 270 °
